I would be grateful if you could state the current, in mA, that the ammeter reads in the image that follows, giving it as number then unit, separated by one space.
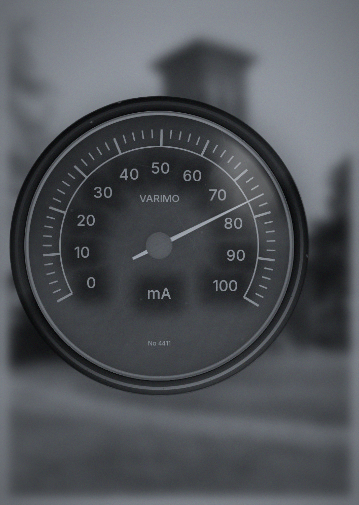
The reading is 76 mA
